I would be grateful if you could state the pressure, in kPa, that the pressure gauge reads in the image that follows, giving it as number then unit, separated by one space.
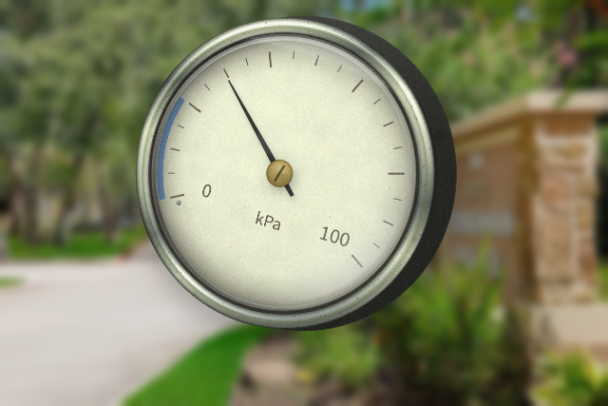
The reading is 30 kPa
